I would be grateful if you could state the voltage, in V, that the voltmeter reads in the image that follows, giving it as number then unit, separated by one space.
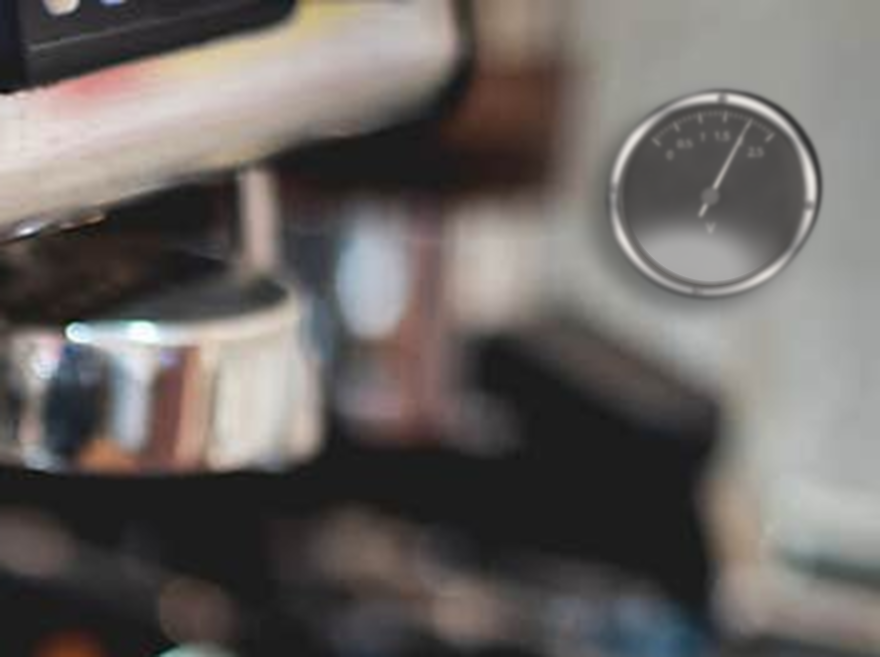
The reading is 2 V
